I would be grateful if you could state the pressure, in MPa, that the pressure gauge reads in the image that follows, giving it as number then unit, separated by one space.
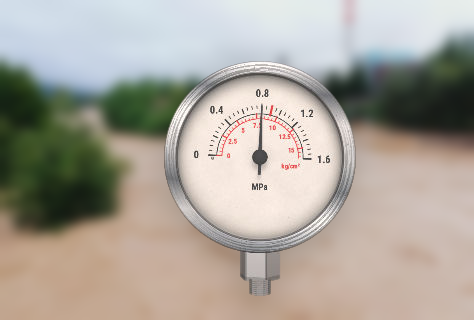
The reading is 0.8 MPa
